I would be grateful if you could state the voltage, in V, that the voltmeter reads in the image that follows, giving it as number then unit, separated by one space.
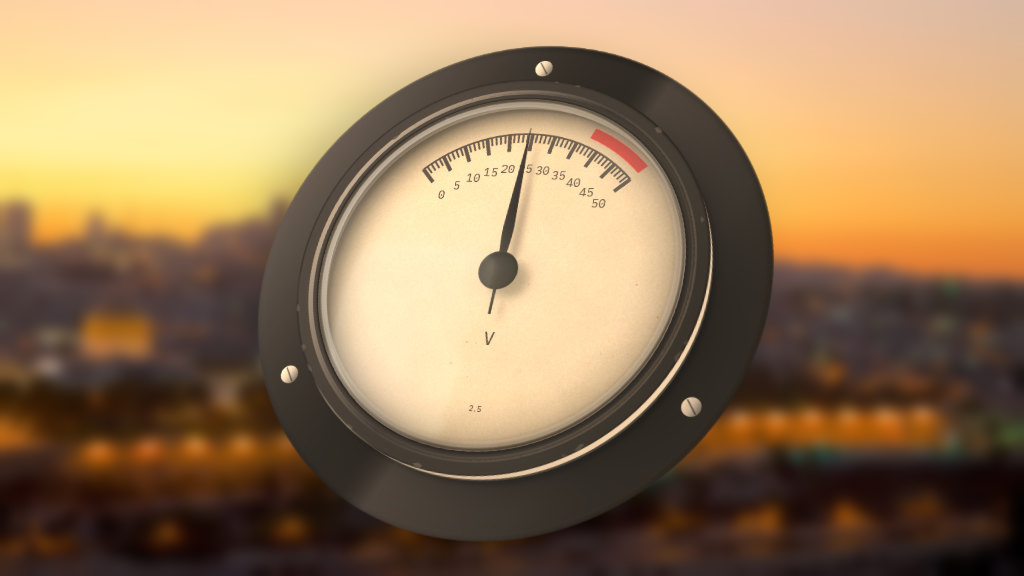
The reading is 25 V
